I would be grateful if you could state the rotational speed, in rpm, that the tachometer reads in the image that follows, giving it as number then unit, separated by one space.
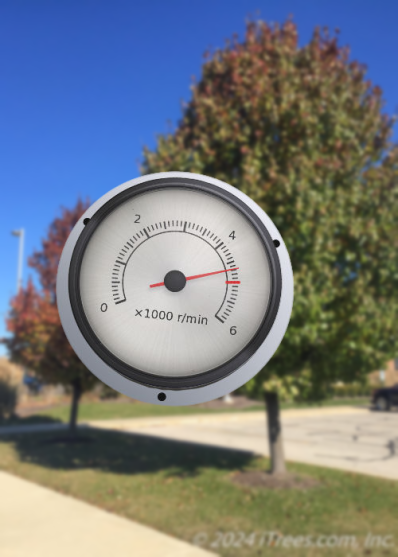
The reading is 4700 rpm
